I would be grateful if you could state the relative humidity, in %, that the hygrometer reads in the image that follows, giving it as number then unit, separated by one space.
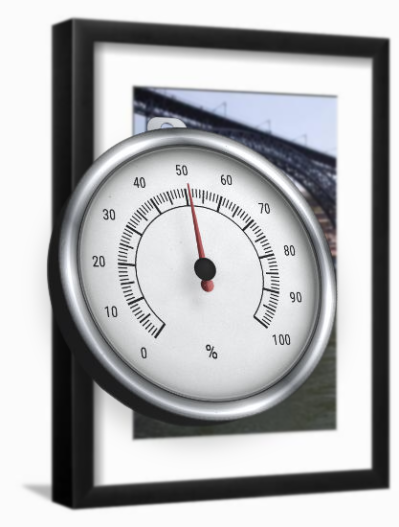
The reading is 50 %
